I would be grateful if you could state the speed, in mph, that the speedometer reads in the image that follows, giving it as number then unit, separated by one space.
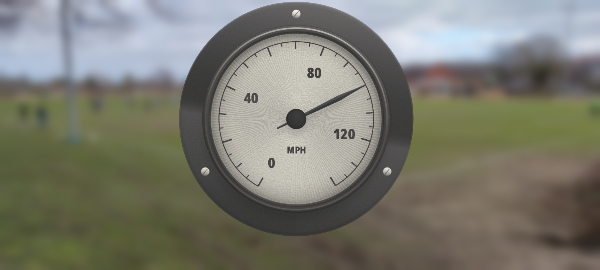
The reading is 100 mph
